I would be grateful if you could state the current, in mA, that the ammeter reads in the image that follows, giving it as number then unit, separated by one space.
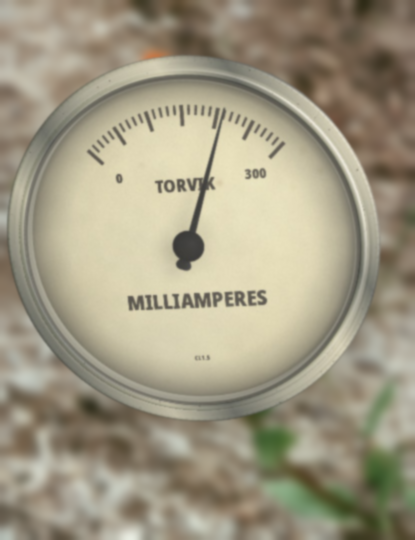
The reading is 210 mA
